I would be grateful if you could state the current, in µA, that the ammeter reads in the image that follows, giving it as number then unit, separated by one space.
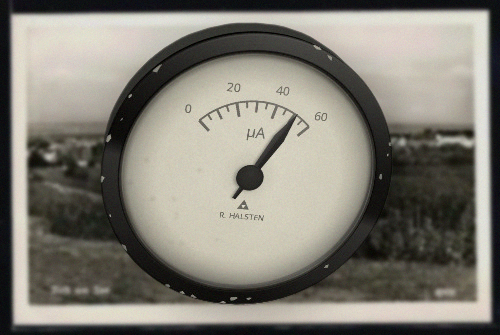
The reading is 50 µA
